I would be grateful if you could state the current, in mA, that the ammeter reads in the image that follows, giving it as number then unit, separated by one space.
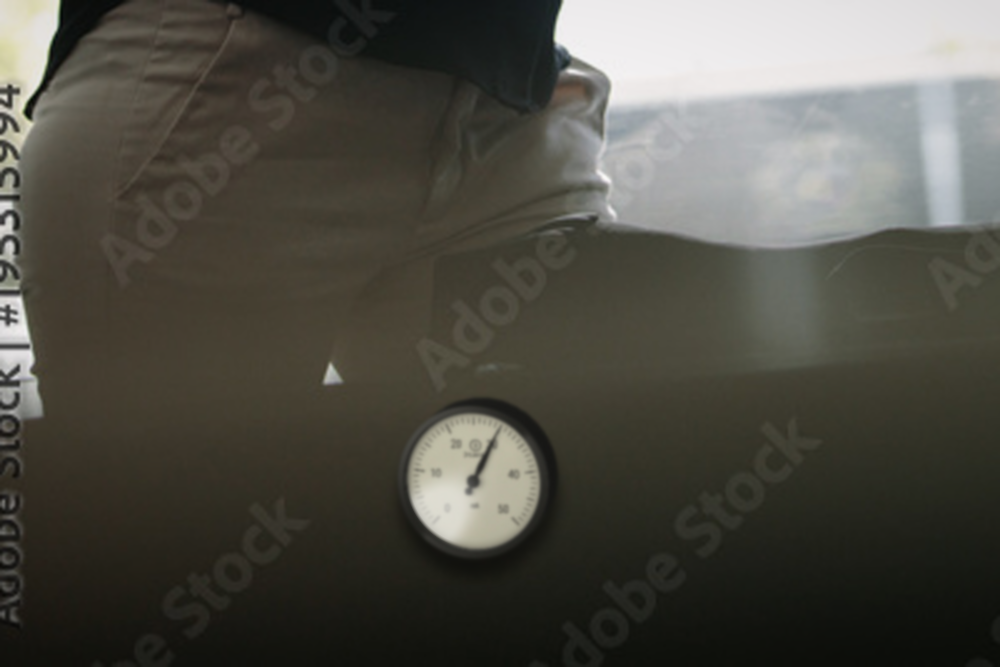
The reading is 30 mA
